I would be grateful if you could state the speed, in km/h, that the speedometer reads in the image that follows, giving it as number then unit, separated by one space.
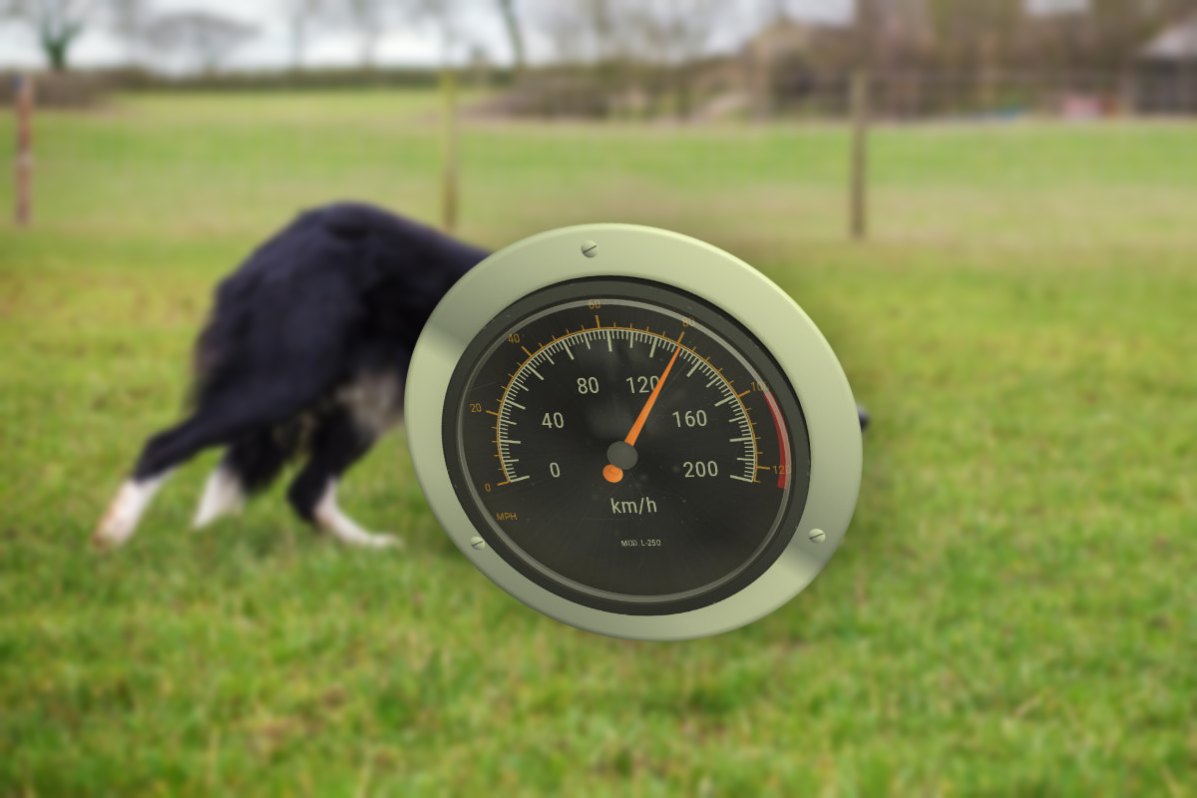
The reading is 130 km/h
